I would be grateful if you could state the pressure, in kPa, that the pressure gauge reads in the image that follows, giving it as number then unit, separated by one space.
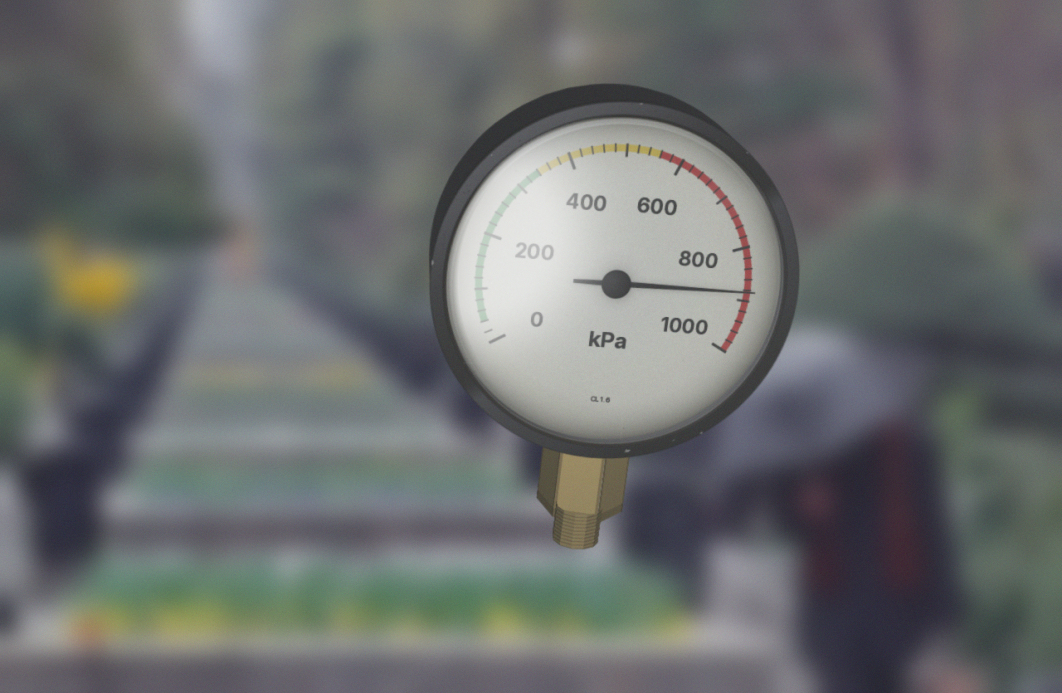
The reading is 880 kPa
